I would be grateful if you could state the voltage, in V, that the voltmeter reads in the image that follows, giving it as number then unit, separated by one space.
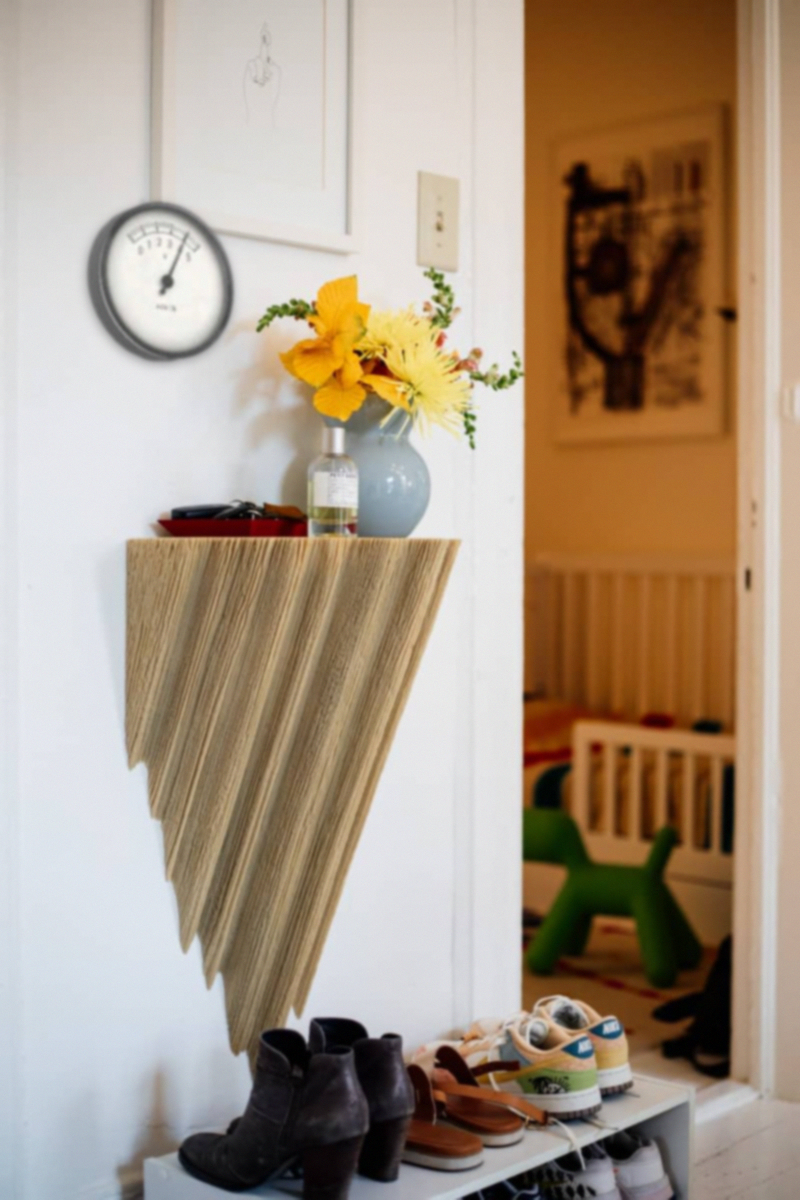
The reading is 4 V
